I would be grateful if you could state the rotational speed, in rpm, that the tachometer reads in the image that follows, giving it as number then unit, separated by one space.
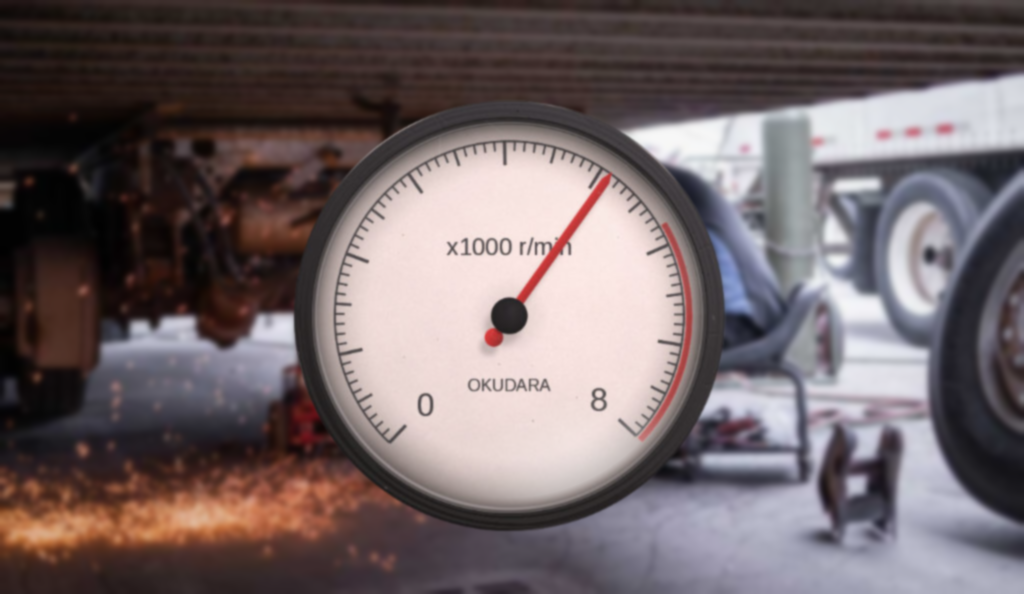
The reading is 5100 rpm
